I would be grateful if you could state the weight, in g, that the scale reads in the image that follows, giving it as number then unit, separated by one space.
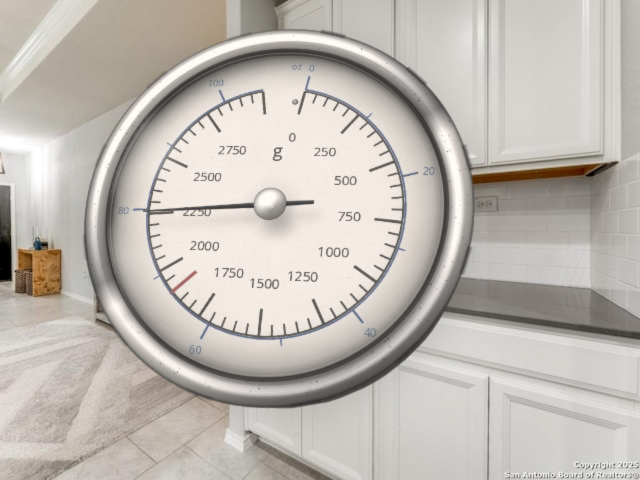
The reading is 2250 g
